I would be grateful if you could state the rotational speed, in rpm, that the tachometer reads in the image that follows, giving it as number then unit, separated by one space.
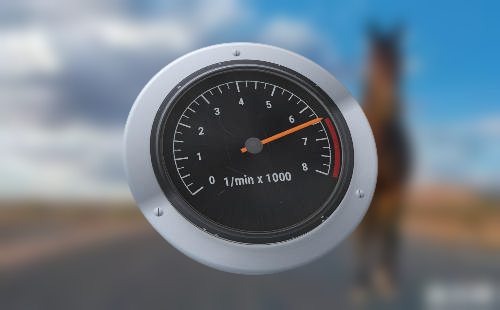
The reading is 6500 rpm
